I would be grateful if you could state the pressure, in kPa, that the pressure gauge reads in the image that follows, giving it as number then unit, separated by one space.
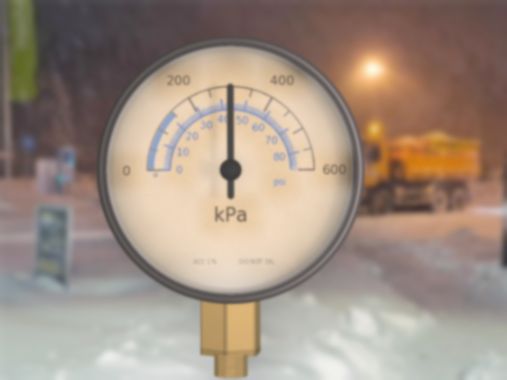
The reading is 300 kPa
